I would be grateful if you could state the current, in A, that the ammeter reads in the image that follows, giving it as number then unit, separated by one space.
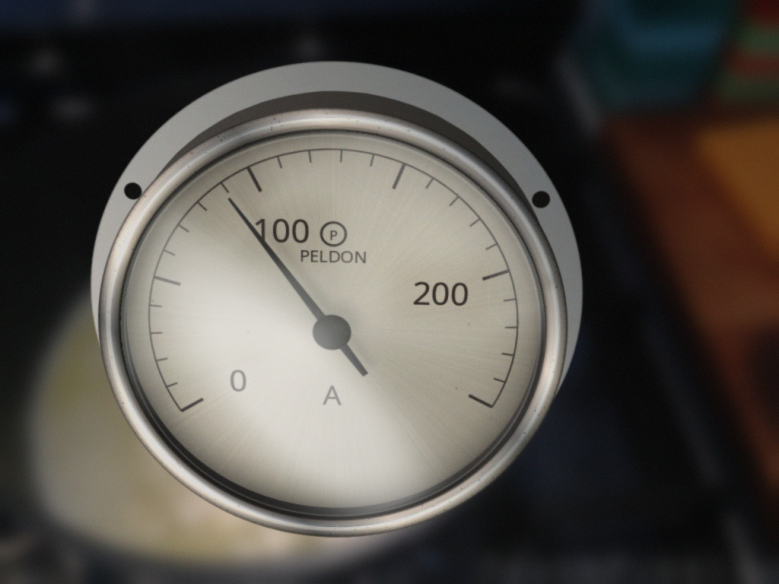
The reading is 90 A
